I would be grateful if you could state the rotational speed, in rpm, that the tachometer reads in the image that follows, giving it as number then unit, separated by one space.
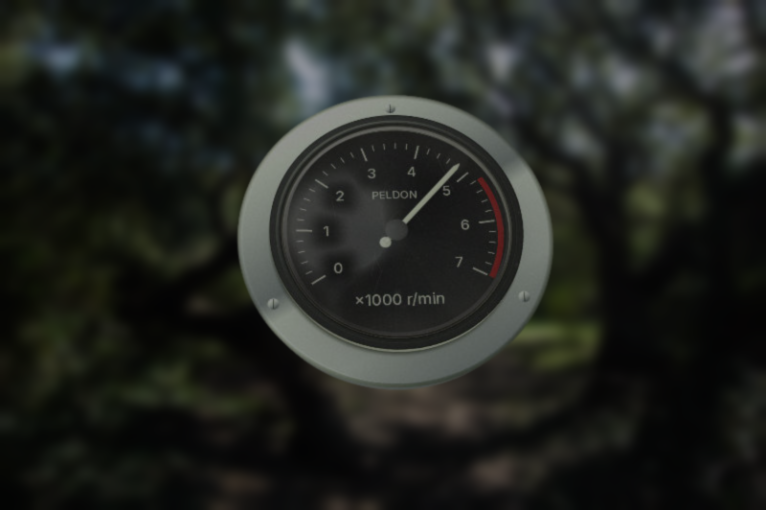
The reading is 4800 rpm
